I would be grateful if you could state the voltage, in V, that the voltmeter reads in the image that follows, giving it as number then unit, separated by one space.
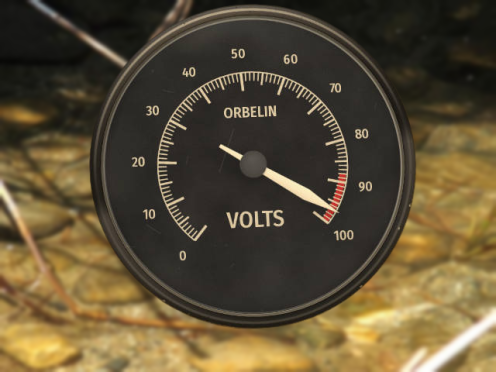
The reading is 97 V
